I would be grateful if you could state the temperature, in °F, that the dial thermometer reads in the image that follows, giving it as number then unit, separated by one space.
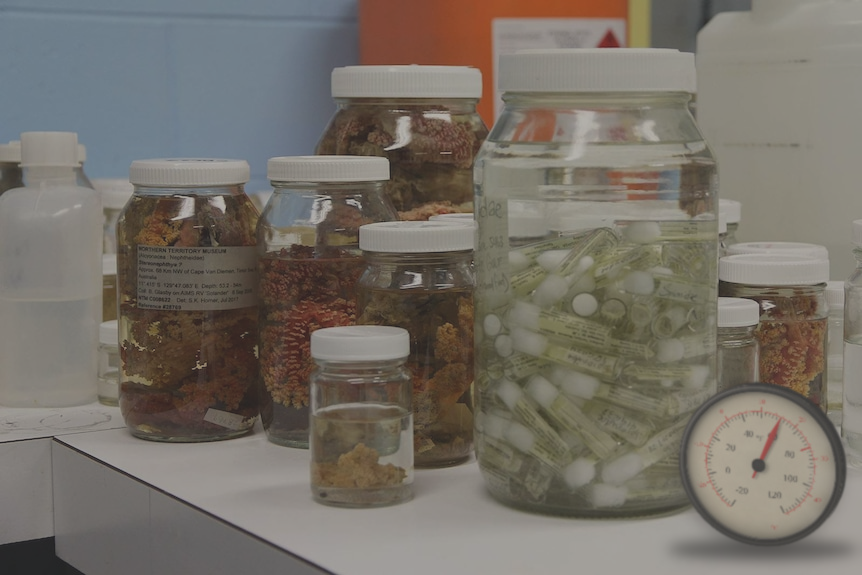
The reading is 60 °F
